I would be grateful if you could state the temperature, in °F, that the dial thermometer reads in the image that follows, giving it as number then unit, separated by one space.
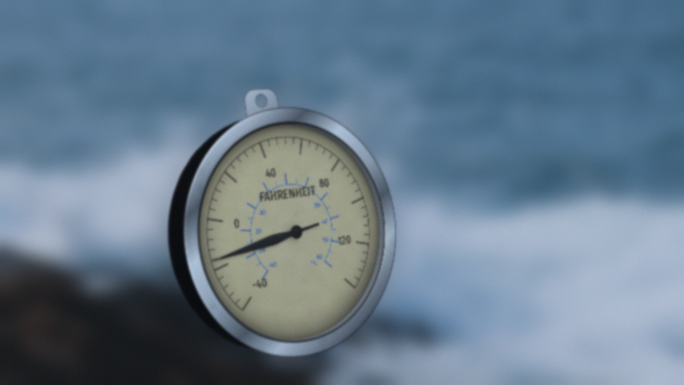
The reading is -16 °F
